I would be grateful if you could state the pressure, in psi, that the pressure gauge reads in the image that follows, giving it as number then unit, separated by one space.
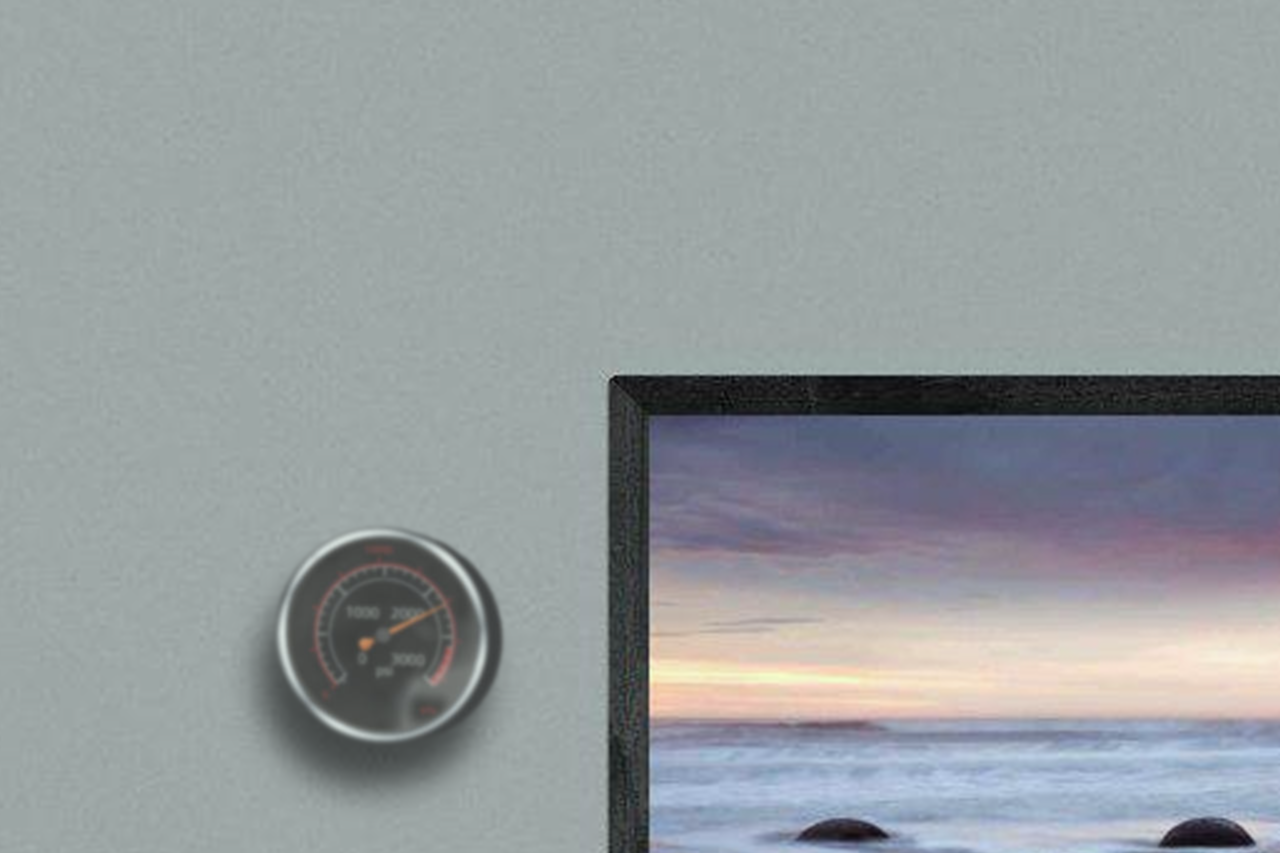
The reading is 2200 psi
